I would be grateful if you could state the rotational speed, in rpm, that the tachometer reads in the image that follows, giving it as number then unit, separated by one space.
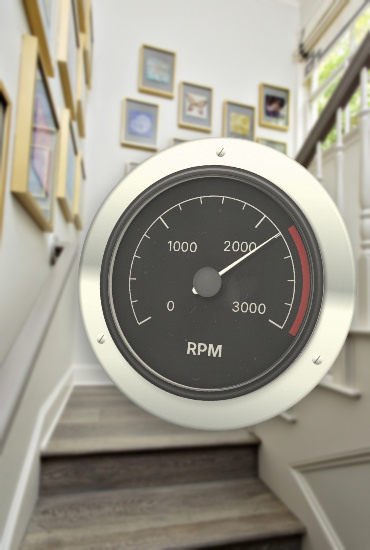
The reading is 2200 rpm
